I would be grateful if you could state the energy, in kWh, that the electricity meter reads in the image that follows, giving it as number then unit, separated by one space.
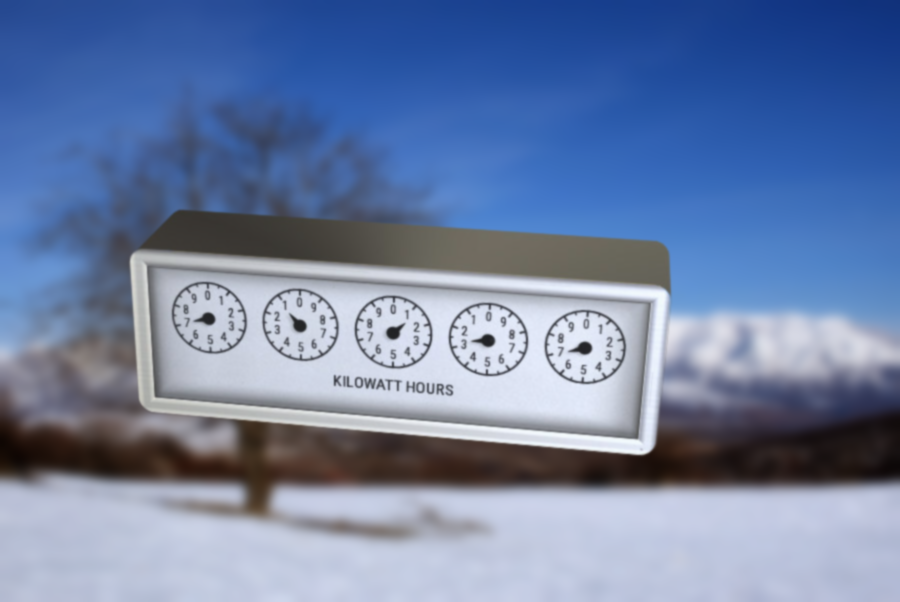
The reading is 71127 kWh
